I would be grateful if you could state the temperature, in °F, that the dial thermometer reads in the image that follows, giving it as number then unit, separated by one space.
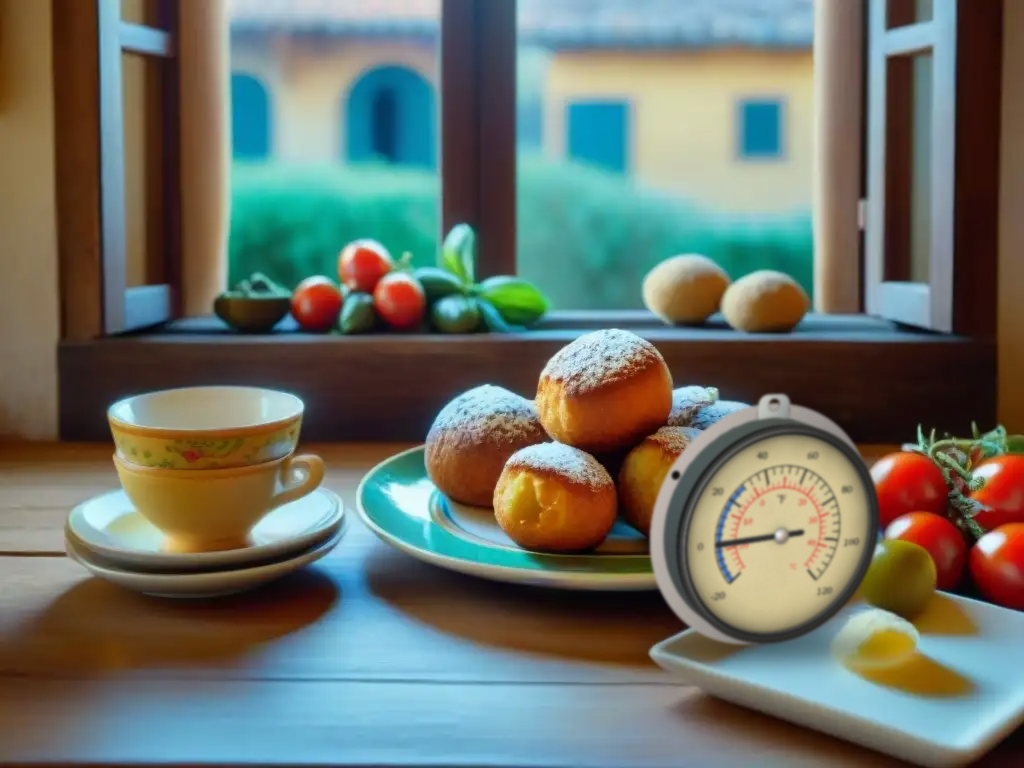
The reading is 0 °F
